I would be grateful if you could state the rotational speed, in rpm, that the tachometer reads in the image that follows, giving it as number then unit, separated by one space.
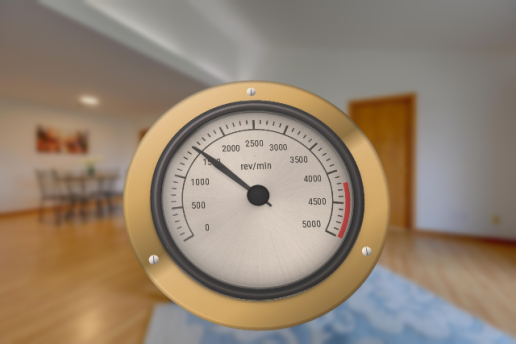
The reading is 1500 rpm
